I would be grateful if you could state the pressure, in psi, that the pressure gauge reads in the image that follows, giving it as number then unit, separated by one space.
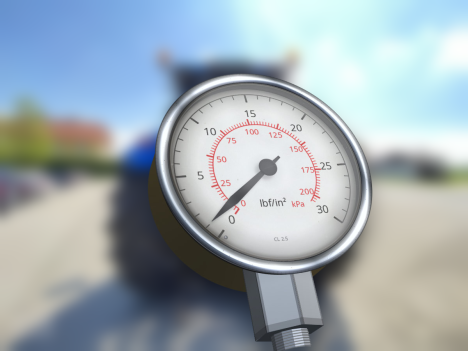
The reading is 1 psi
